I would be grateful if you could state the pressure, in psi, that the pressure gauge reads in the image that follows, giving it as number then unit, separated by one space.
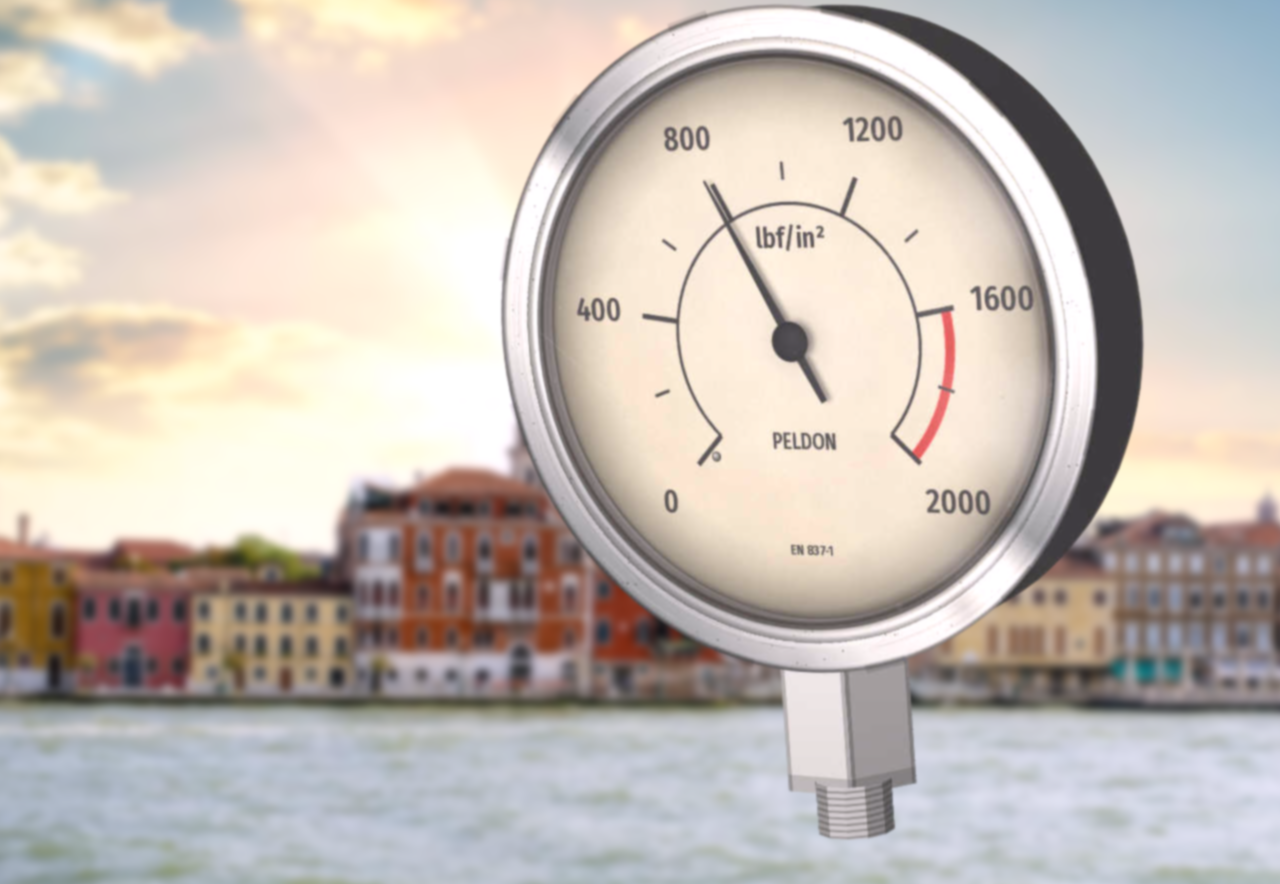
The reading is 800 psi
